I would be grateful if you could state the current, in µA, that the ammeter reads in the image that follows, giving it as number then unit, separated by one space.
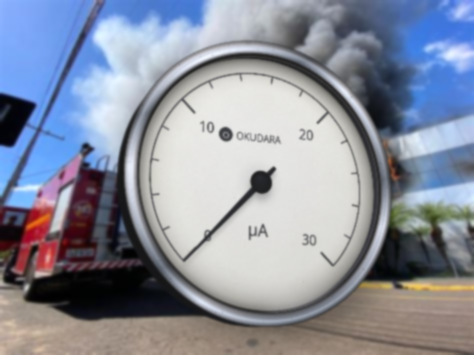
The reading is 0 µA
